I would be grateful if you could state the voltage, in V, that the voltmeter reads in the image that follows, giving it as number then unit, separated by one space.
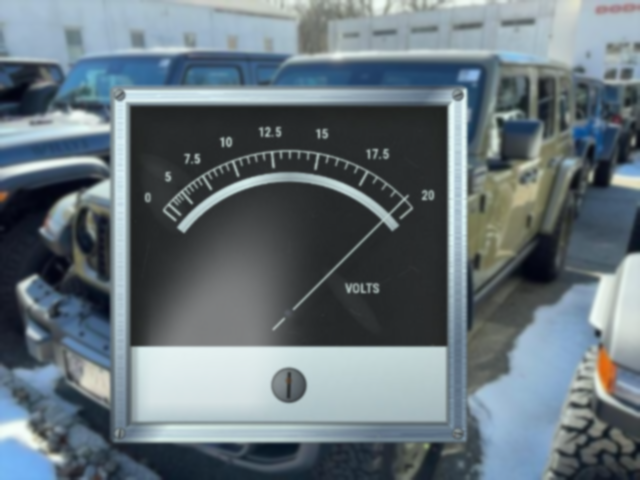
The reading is 19.5 V
